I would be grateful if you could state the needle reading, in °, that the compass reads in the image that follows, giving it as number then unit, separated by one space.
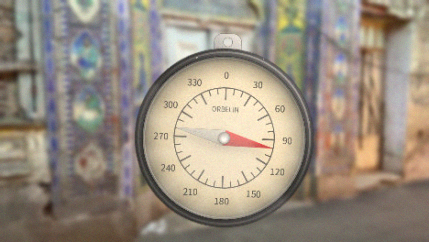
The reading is 100 °
